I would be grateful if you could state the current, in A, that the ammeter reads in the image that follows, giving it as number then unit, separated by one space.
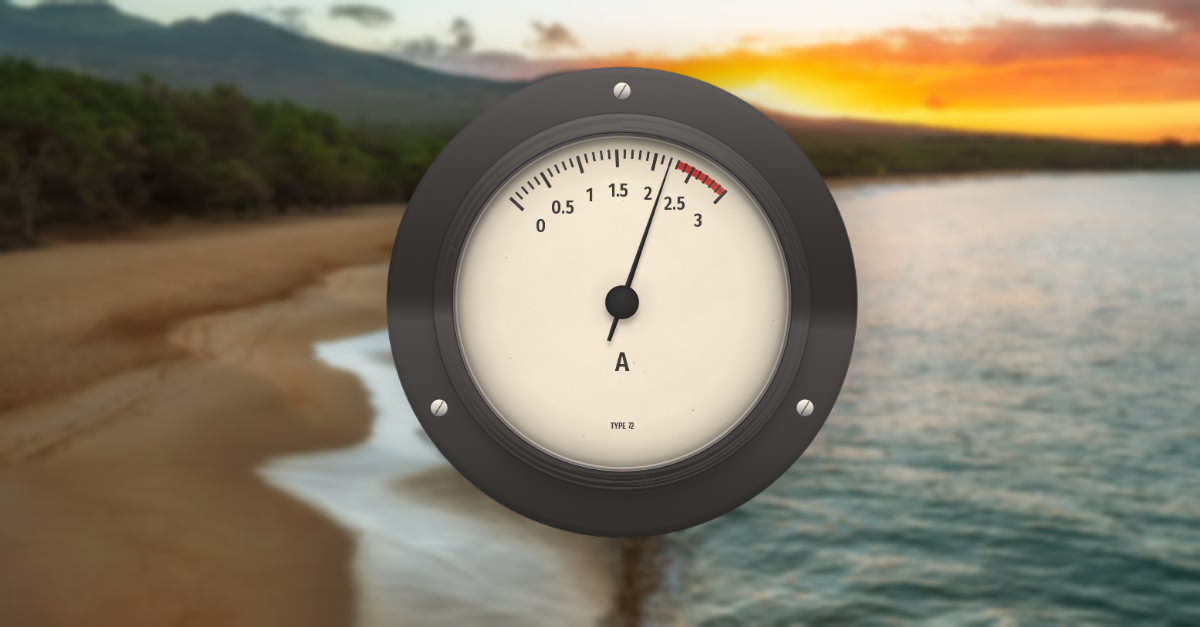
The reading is 2.2 A
